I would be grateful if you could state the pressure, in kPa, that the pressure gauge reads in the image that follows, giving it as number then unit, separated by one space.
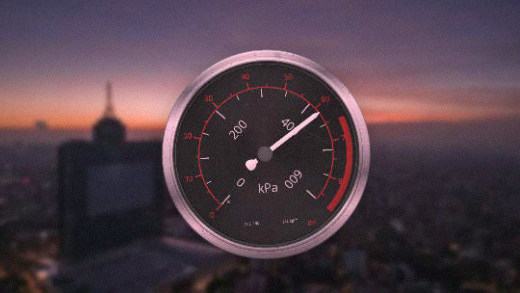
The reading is 425 kPa
